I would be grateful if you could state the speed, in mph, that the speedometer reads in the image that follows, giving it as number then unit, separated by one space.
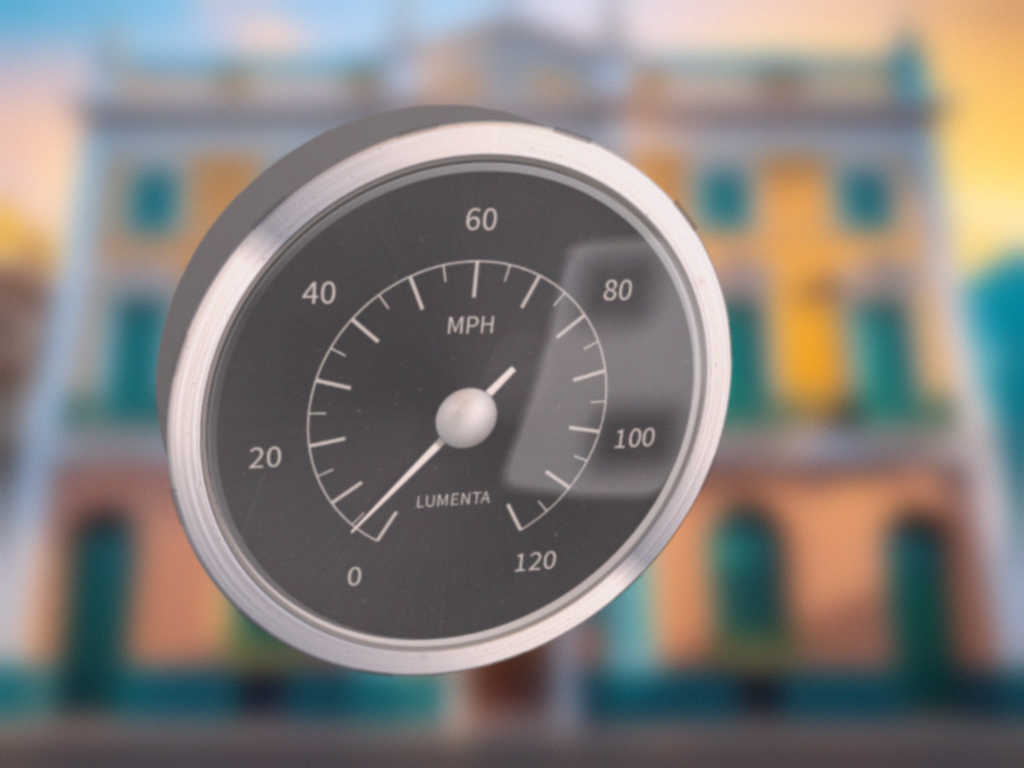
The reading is 5 mph
